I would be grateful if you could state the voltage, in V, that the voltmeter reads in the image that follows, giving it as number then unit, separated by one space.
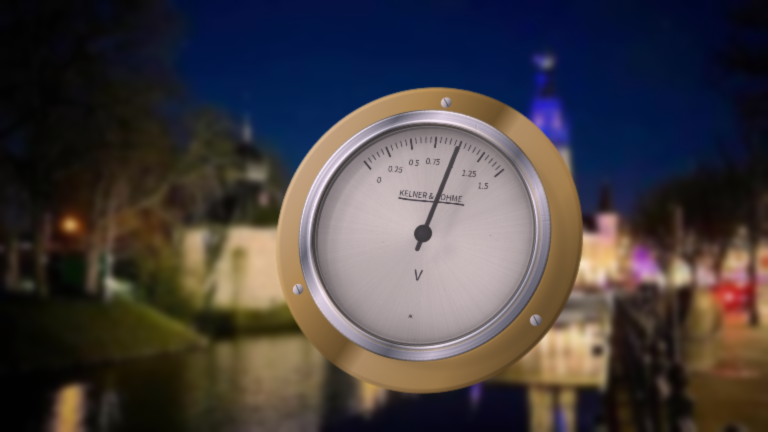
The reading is 1 V
